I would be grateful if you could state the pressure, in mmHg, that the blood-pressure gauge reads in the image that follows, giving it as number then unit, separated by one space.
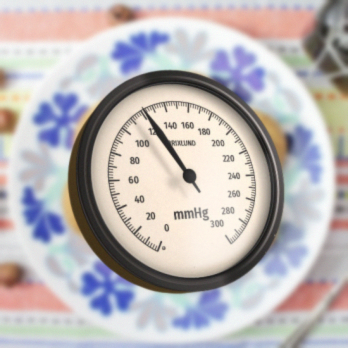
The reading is 120 mmHg
